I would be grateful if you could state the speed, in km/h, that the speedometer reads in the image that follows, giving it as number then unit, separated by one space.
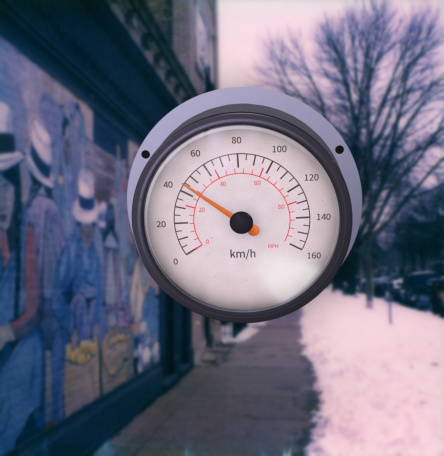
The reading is 45 km/h
